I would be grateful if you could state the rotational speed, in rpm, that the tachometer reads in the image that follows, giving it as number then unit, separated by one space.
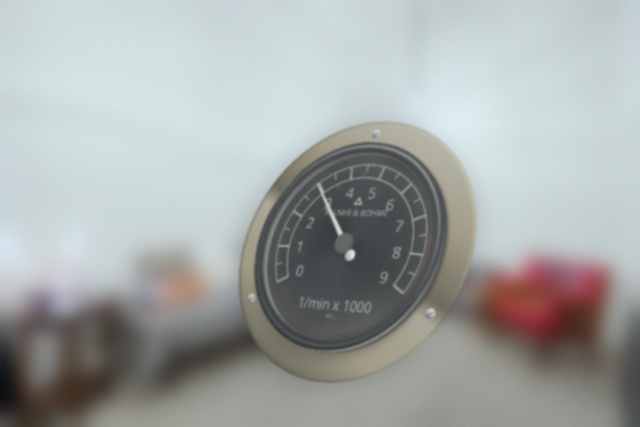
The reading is 3000 rpm
